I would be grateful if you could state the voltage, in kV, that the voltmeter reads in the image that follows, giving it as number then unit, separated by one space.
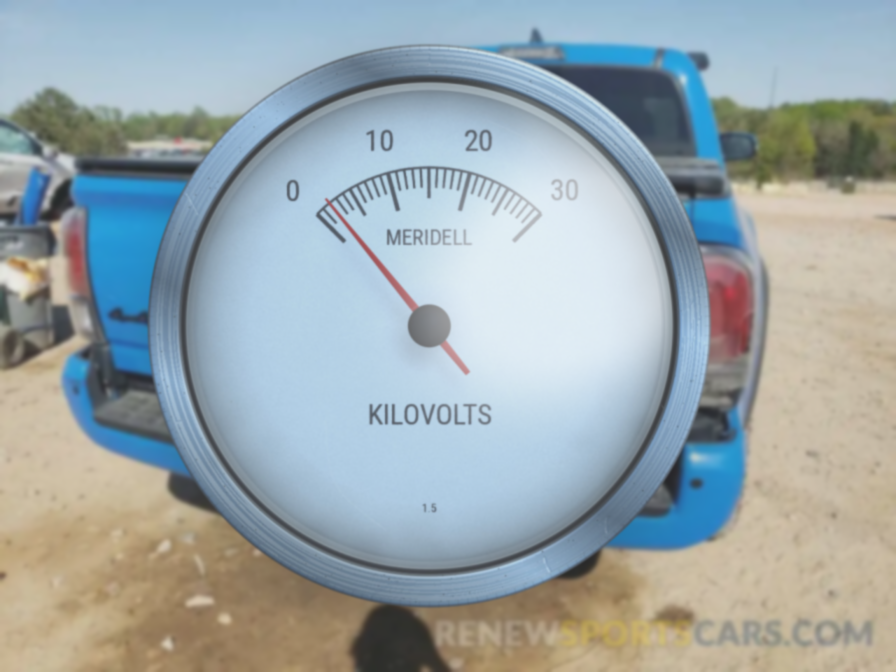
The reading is 2 kV
